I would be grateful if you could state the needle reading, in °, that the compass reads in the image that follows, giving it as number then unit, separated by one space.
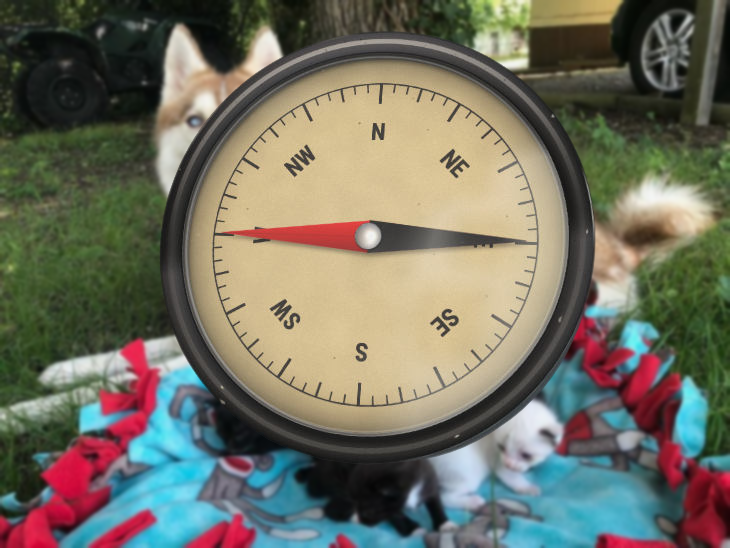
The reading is 270 °
